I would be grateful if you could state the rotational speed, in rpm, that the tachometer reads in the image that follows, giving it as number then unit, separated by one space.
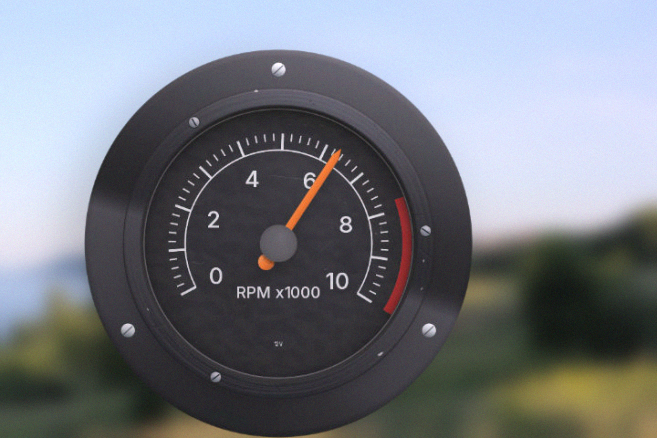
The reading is 6300 rpm
